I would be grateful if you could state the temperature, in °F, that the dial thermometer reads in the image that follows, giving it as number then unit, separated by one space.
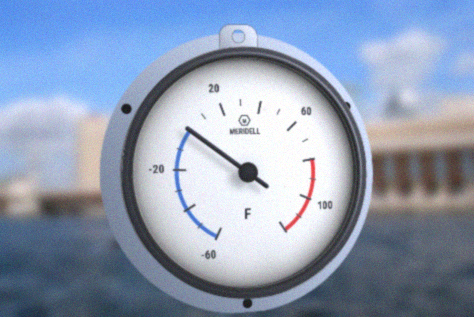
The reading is 0 °F
